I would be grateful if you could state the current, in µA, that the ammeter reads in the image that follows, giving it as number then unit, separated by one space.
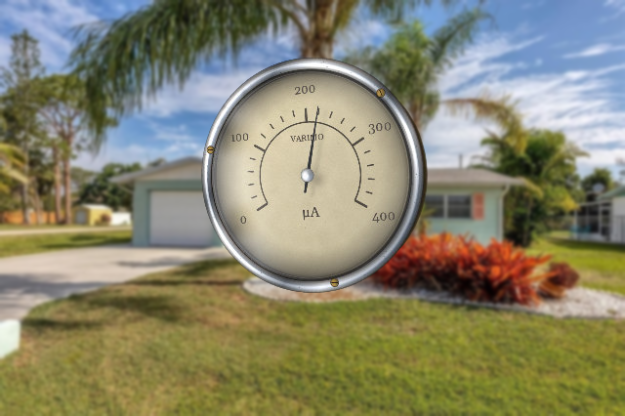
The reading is 220 µA
